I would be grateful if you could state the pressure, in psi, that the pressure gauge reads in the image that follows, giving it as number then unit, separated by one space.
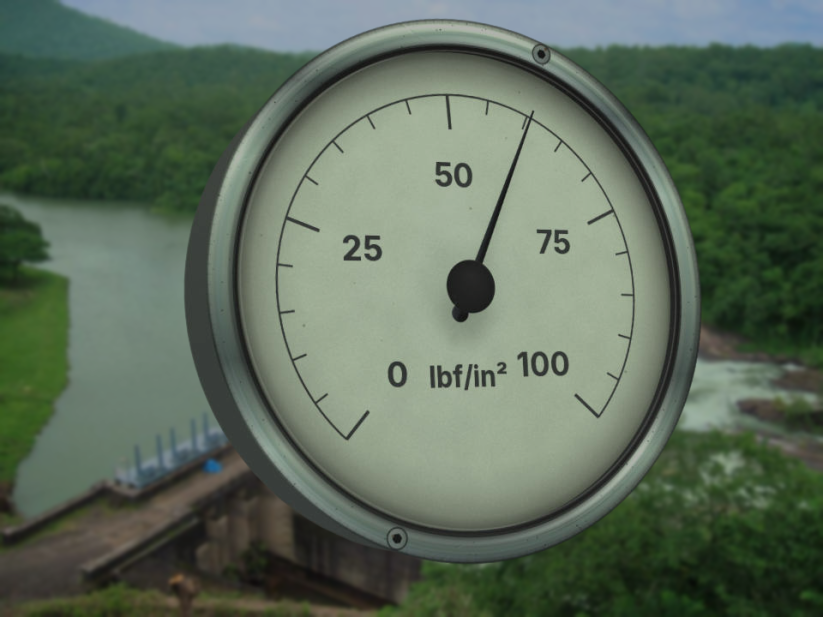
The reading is 60 psi
